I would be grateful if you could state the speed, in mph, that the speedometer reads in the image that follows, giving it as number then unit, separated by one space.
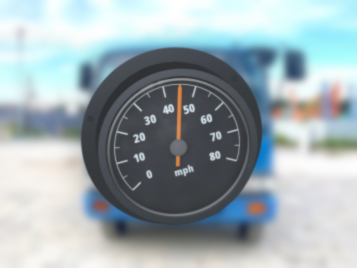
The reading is 45 mph
